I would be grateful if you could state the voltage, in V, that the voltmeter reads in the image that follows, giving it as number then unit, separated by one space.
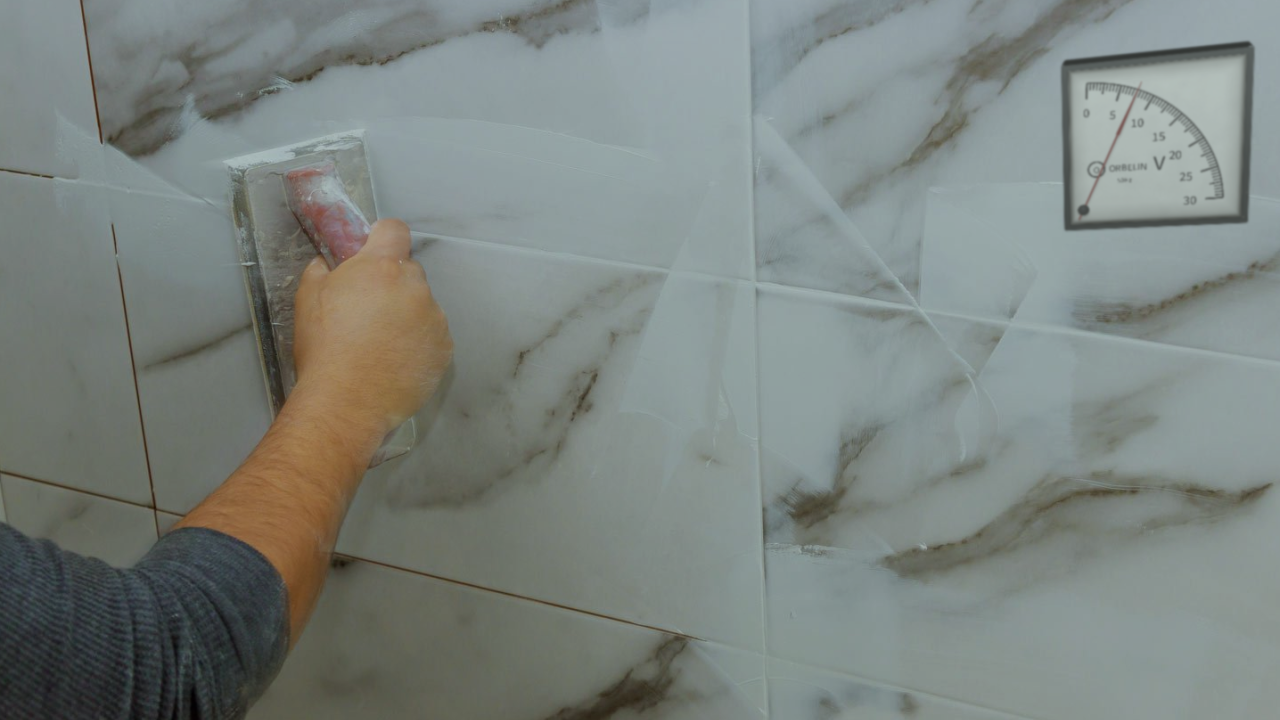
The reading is 7.5 V
